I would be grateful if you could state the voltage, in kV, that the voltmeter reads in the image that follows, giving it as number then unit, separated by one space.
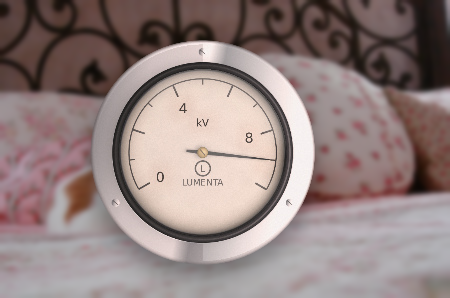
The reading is 9 kV
